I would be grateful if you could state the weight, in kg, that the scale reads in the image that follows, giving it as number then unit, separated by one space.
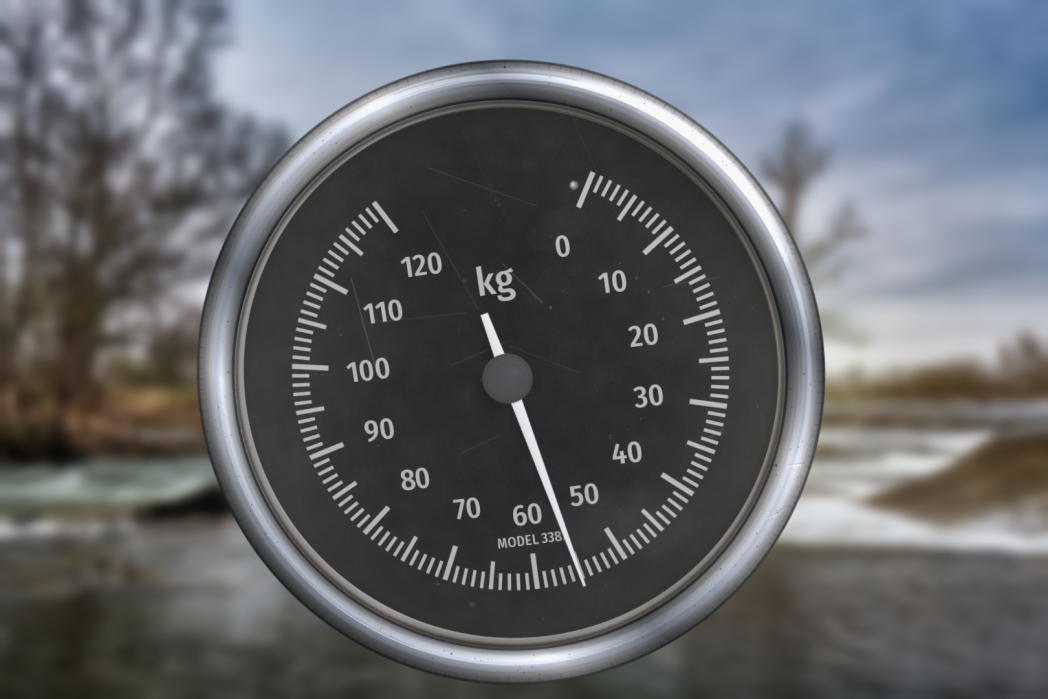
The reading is 55 kg
